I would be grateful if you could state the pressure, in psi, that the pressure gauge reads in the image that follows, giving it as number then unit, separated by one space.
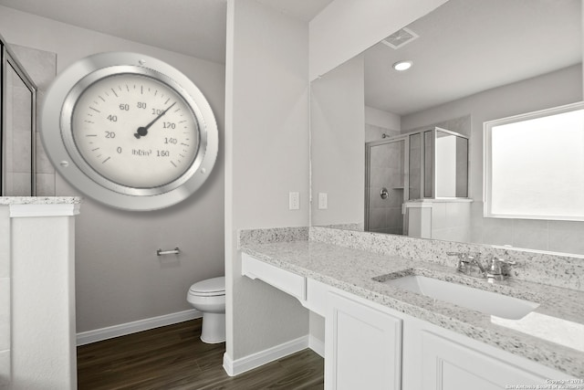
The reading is 105 psi
